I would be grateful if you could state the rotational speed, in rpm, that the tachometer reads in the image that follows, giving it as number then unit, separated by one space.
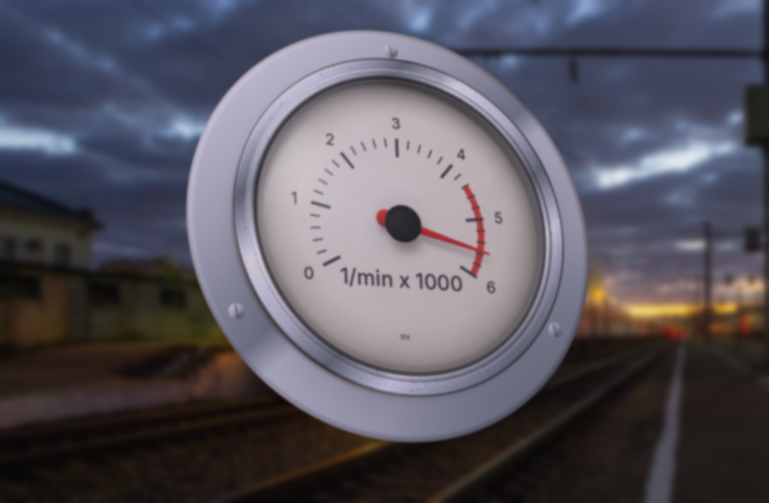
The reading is 5600 rpm
